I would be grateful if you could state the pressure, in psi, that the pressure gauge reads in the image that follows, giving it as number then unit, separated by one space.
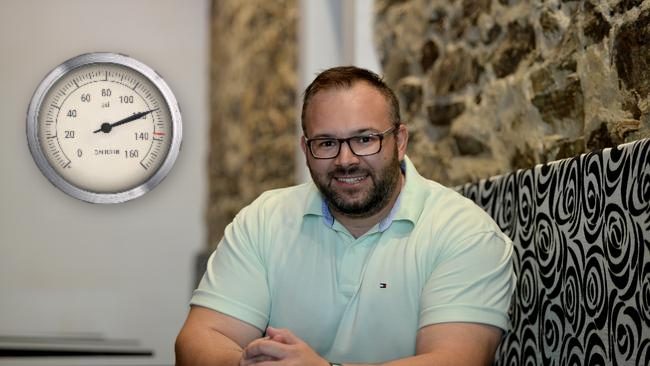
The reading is 120 psi
